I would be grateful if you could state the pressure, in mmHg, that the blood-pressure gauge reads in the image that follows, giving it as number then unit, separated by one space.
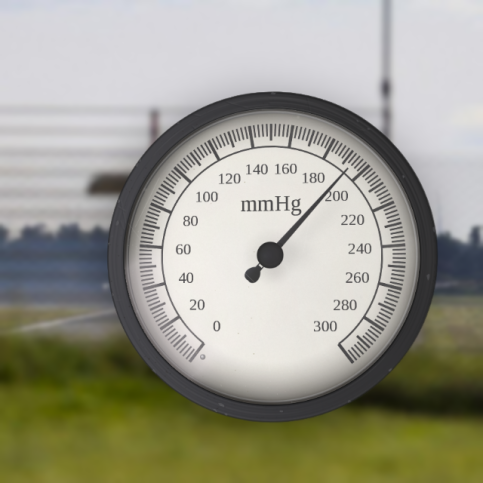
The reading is 194 mmHg
